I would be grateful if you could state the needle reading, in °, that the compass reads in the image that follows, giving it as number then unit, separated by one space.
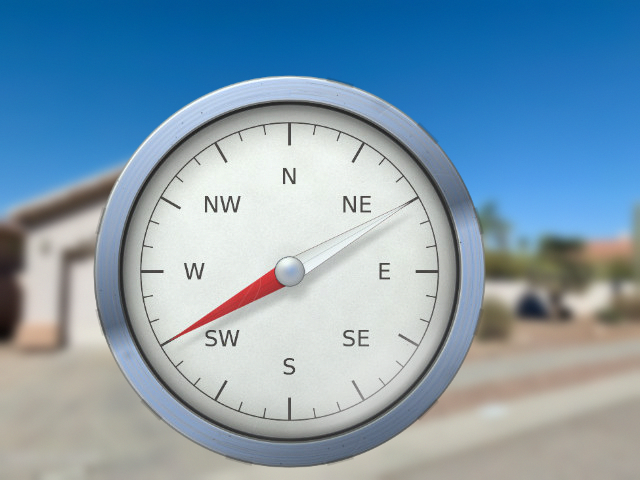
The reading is 240 °
